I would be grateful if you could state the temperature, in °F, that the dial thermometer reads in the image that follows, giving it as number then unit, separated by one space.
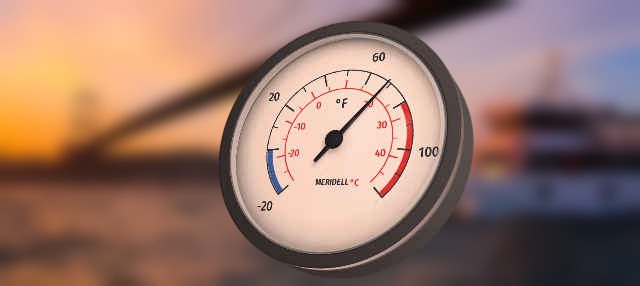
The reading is 70 °F
